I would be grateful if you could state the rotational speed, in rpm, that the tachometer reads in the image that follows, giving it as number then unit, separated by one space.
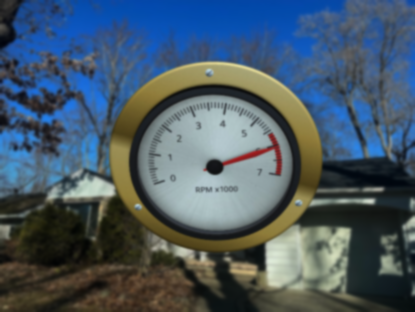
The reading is 6000 rpm
